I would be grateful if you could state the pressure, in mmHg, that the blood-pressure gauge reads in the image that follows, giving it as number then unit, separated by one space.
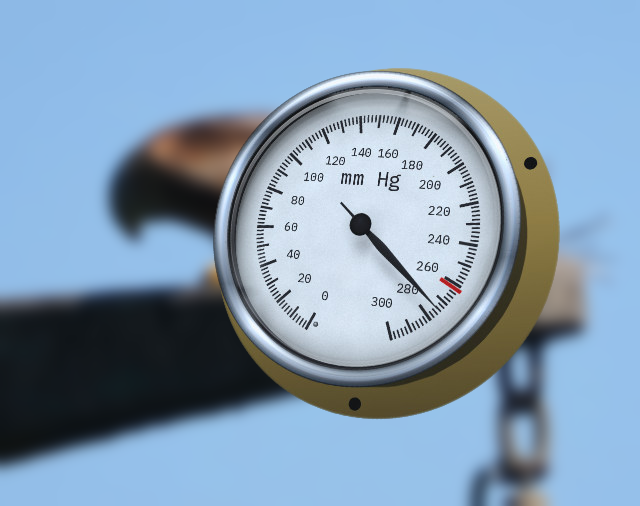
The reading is 274 mmHg
